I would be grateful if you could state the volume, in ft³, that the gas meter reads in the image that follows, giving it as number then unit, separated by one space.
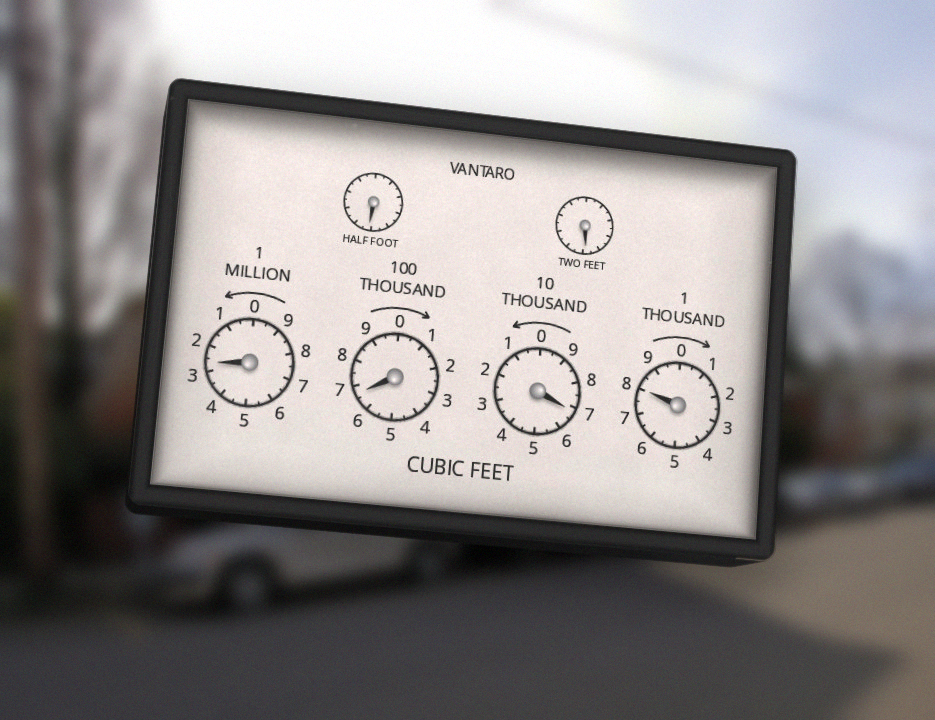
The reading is 266800 ft³
